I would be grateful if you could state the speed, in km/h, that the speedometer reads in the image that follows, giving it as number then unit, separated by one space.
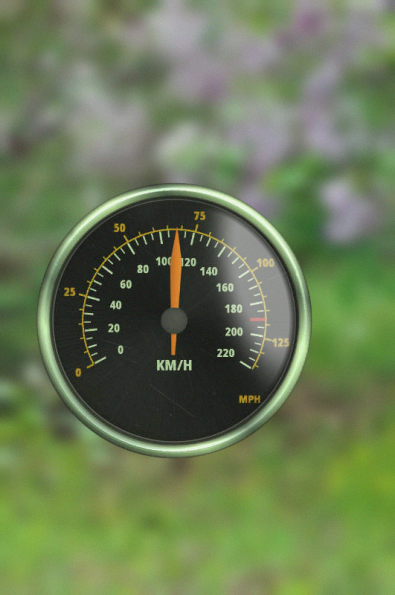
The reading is 110 km/h
